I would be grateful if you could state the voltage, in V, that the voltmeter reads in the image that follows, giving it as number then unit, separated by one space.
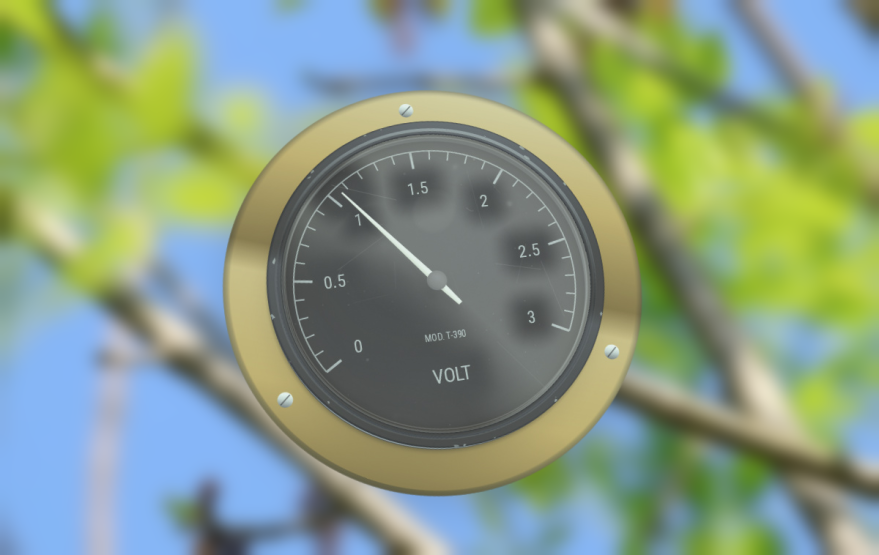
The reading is 1.05 V
